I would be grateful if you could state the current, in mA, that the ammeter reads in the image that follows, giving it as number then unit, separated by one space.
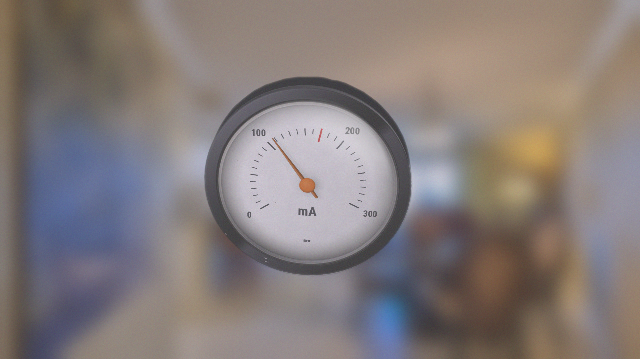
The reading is 110 mA
